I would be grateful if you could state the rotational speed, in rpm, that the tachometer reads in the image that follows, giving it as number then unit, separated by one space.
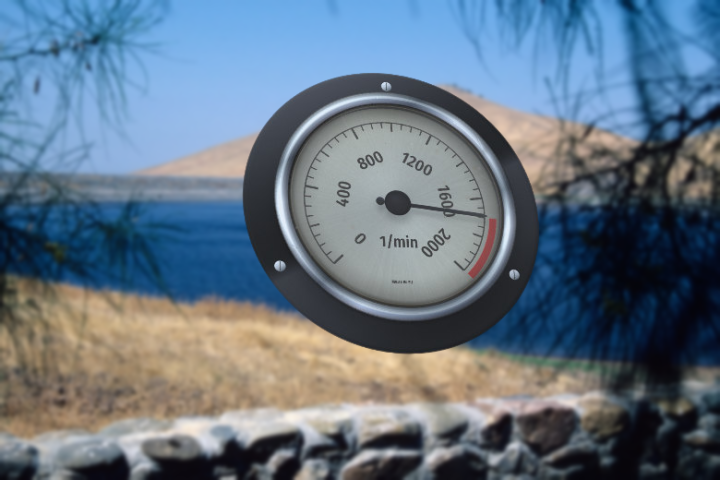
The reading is 1700 rpm
